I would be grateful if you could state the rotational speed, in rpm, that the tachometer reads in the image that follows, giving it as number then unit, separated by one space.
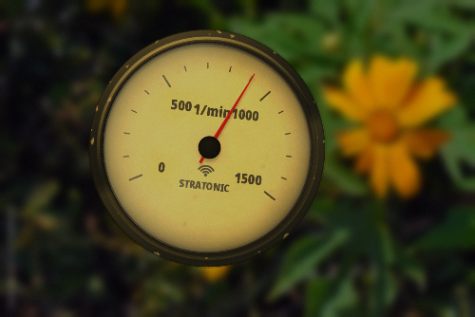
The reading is 900 rpm
